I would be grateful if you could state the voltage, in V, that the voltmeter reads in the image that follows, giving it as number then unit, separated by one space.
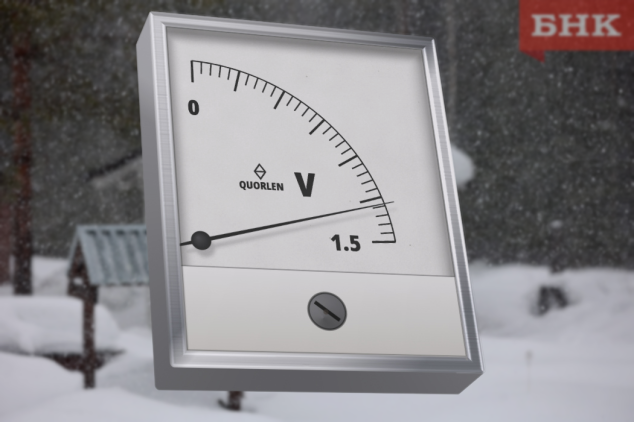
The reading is 1.3 V
